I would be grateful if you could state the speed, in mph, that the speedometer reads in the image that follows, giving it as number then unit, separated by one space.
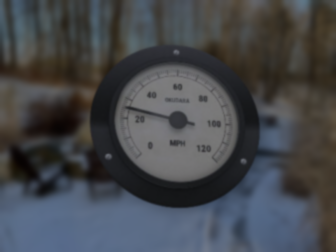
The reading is 25 mph
